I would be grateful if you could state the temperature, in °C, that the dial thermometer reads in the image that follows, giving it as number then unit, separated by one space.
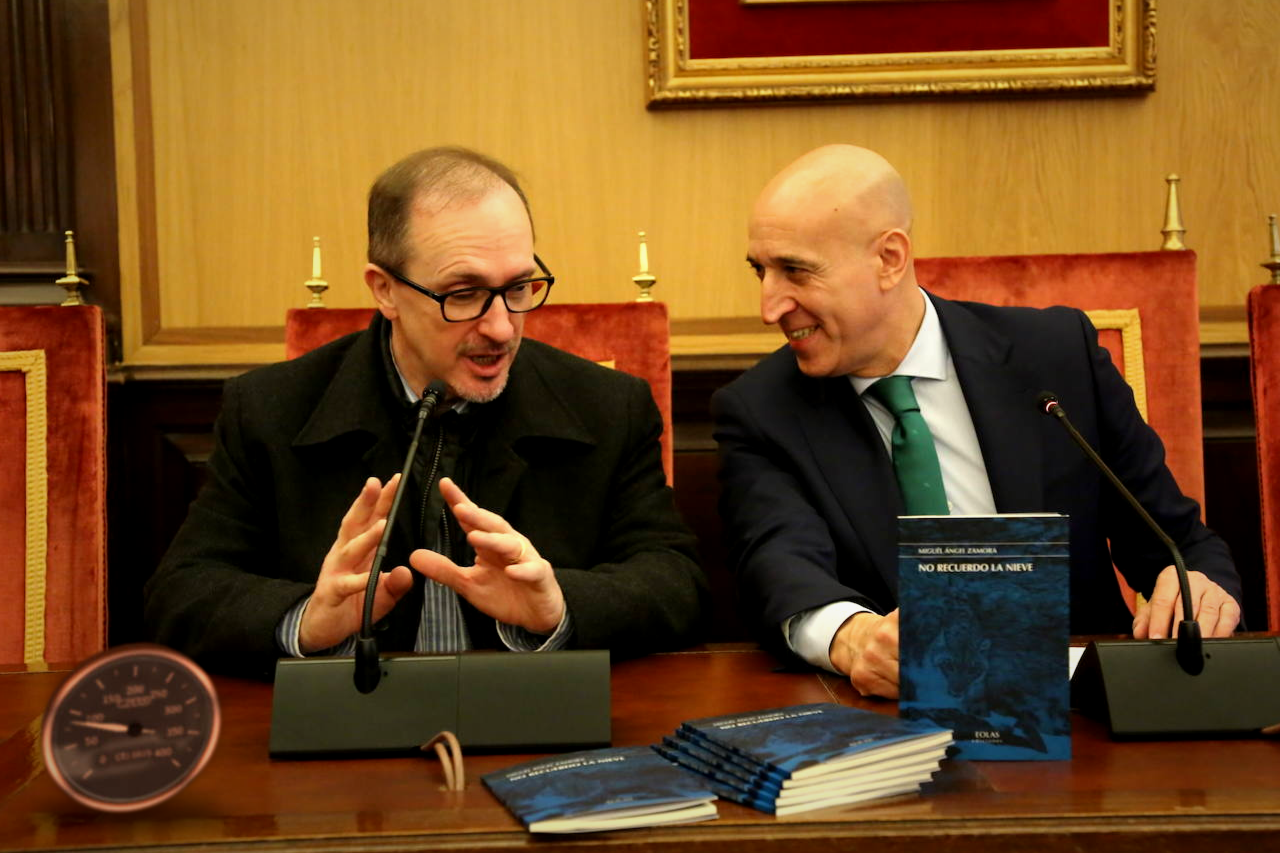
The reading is 87.5 °C
